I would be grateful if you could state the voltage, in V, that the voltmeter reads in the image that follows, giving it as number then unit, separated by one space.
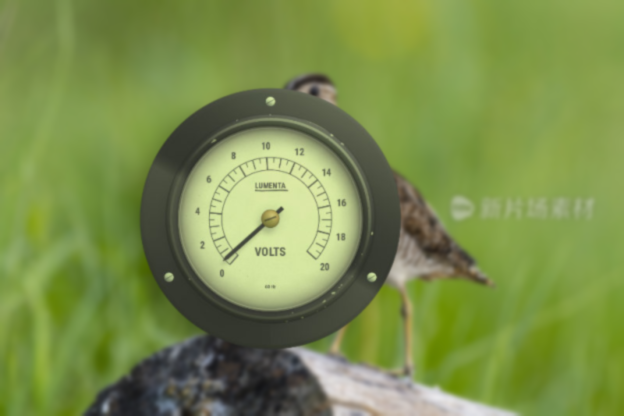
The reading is 0.5 V
